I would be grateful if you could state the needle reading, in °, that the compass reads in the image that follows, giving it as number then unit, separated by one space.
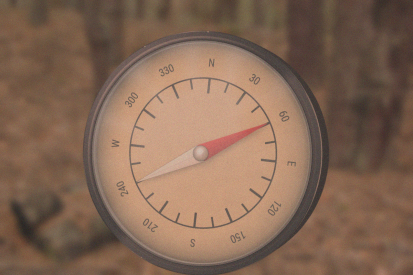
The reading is 60 °
